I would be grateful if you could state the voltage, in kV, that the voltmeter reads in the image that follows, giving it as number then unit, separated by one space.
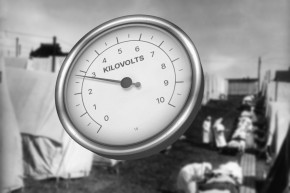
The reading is 2.75 kV
